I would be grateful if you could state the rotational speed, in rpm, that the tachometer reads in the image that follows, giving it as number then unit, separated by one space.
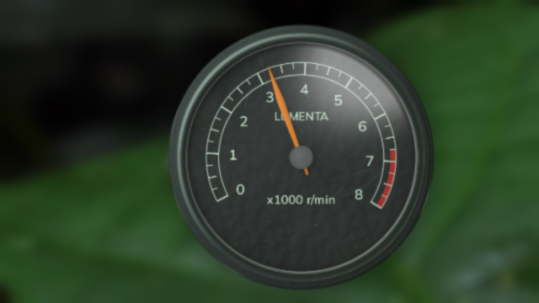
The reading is 3250 rpm
